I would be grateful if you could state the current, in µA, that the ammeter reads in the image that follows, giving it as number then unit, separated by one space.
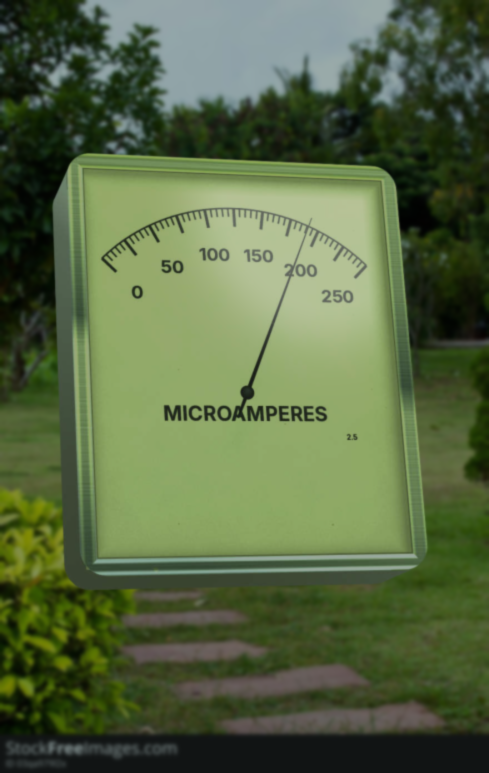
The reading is 190 µA
